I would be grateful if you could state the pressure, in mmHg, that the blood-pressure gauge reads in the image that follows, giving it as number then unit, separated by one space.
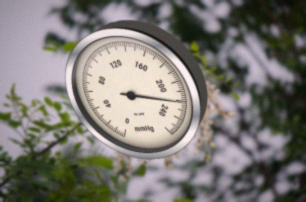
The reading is 220 mmHg
